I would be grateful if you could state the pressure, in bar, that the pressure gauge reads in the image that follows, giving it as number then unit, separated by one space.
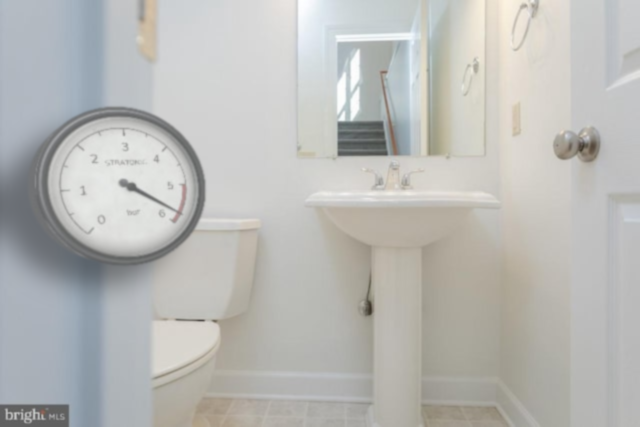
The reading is 5.75 bar
